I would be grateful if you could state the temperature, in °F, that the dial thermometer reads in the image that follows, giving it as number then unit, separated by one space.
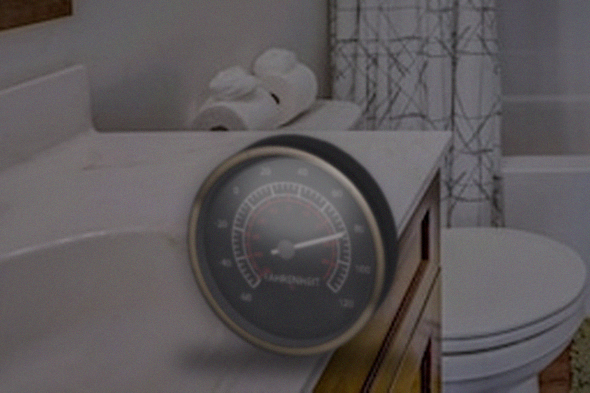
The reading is 80 °F
